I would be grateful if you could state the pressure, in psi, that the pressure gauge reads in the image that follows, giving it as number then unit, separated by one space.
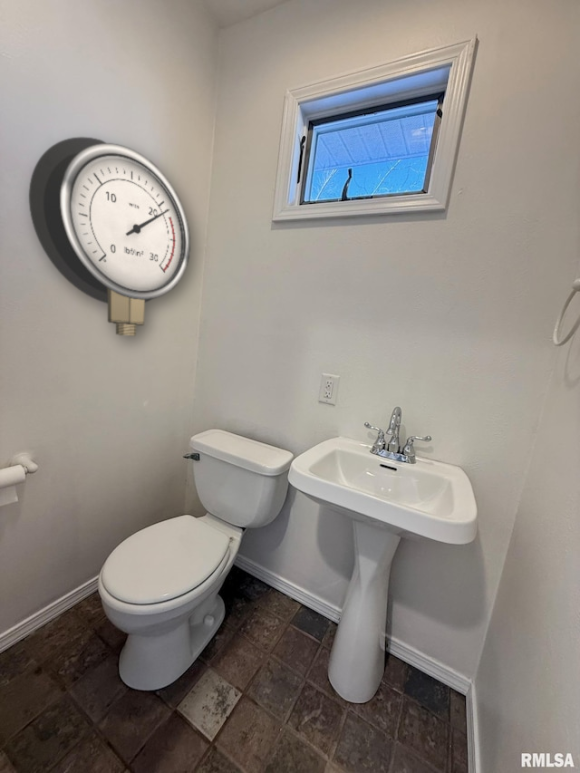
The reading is 21 psi
